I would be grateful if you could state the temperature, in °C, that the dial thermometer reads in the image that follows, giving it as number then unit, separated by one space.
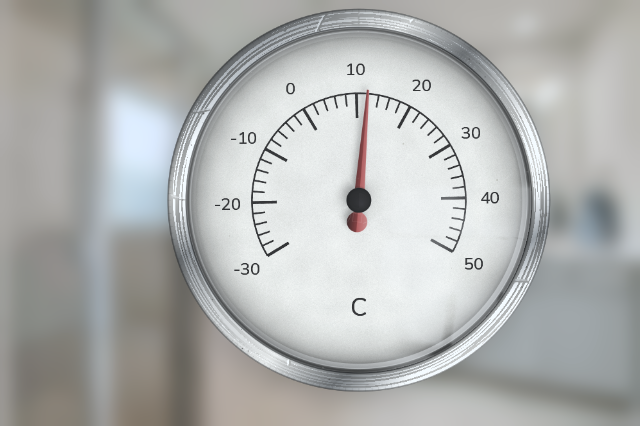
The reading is 12 °C
